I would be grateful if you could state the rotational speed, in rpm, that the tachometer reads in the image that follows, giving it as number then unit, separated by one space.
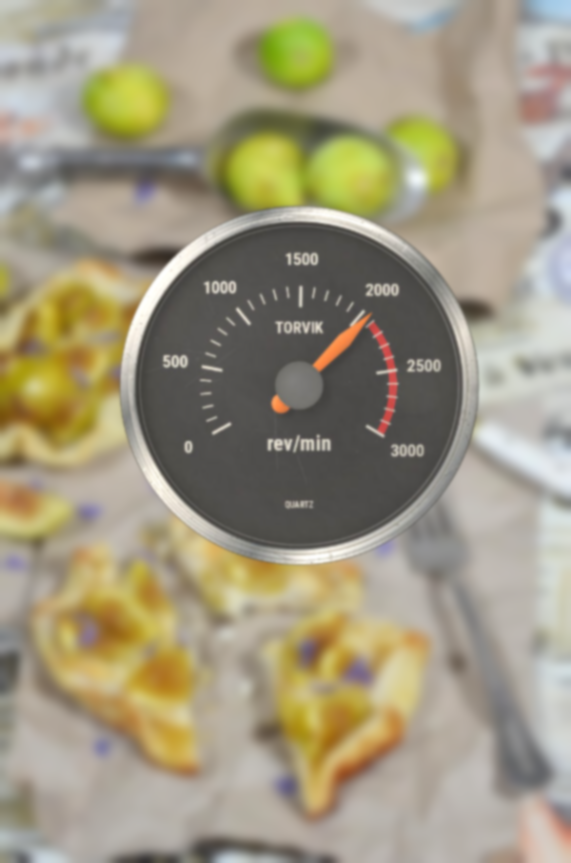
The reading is 2050 rpm
